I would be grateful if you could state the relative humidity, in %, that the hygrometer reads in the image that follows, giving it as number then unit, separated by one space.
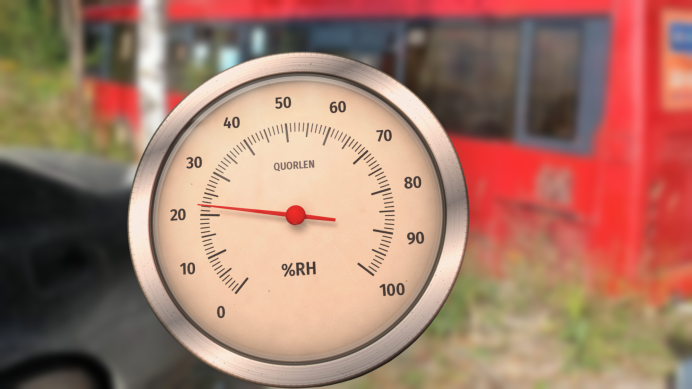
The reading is 22 %
